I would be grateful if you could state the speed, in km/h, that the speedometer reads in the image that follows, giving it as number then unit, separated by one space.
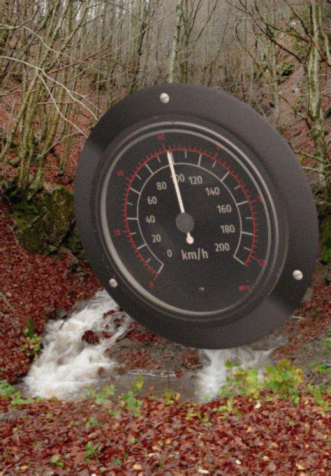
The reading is 100 km/h
